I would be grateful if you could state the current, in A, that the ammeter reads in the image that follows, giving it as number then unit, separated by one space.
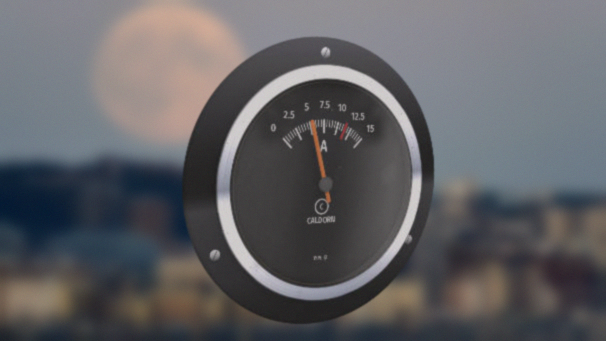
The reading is 5 A
